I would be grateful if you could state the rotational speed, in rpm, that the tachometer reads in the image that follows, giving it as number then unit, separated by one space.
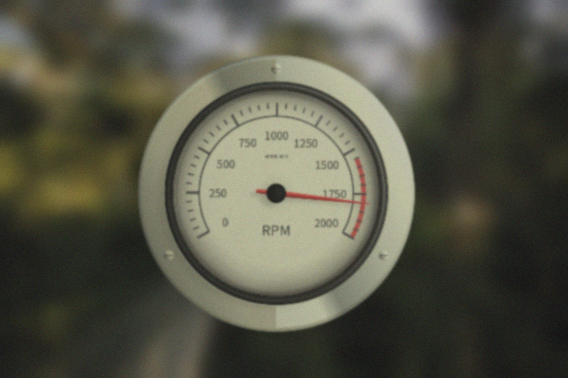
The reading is 1800 rpm
